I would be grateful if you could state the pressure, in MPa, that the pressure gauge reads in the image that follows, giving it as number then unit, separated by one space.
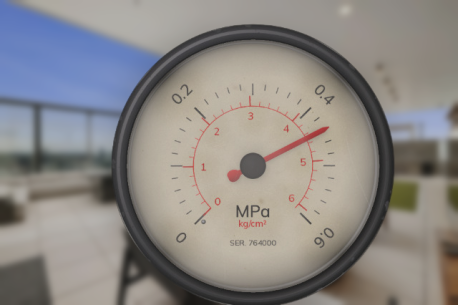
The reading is 0.44 MPa
